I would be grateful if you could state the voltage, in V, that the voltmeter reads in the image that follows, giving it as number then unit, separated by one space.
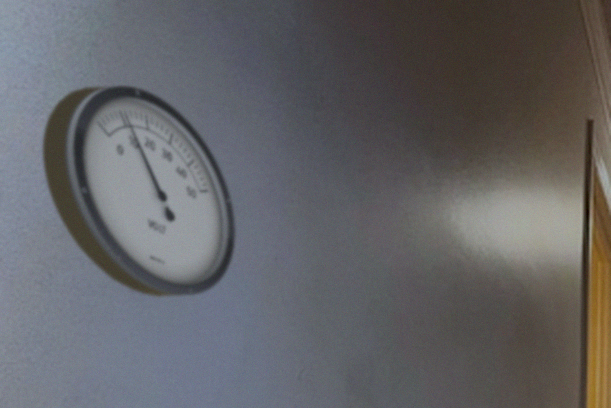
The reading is 10 V
